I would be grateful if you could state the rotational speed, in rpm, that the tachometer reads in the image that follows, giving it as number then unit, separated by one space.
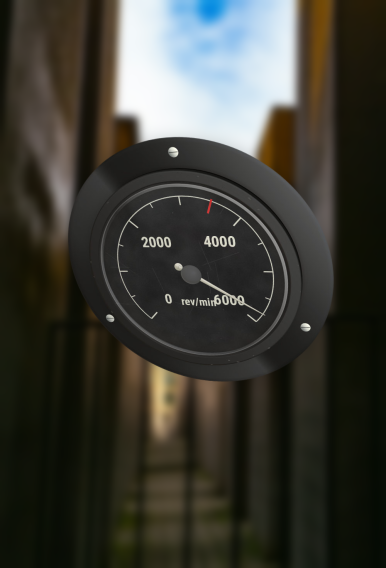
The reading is 5750 rpm
